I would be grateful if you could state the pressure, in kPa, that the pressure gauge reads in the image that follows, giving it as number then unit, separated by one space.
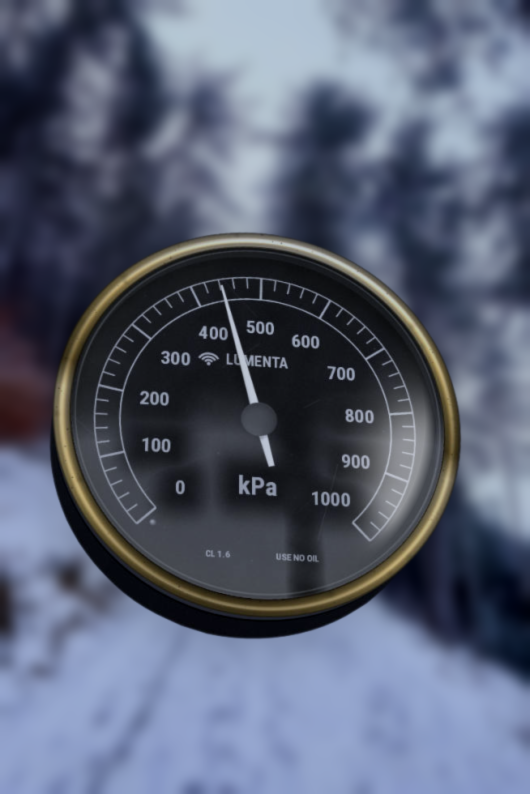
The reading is 440 kPa
